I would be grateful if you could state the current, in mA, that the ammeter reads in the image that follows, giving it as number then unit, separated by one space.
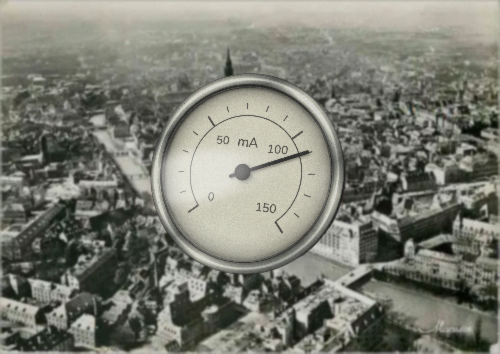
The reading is 110 mA
